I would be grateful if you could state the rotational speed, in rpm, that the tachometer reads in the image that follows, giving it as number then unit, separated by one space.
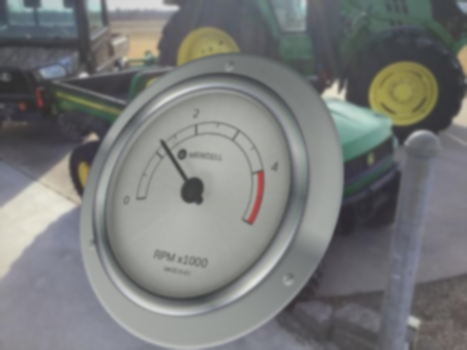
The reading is 1250 rpm
